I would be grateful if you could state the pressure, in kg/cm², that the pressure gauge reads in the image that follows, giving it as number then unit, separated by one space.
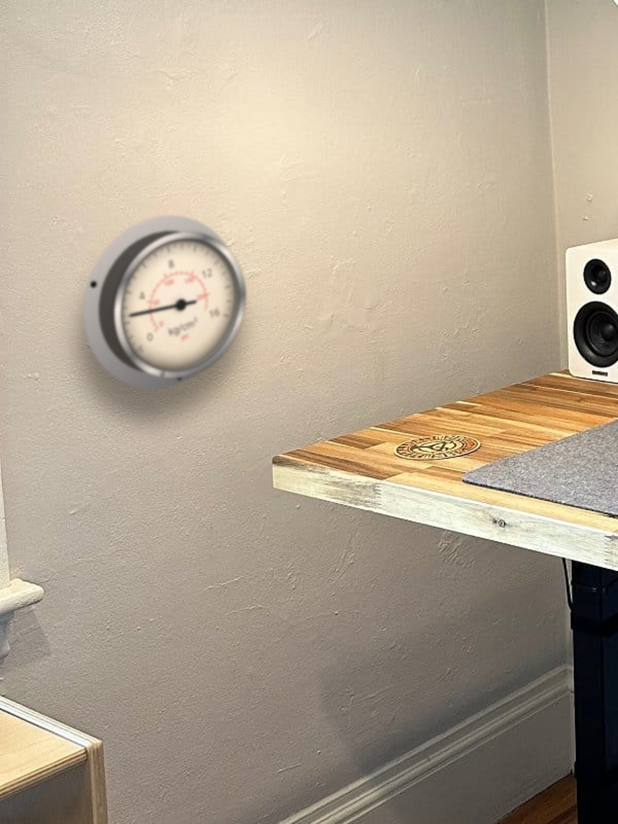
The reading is 2.5 kg/cm²
